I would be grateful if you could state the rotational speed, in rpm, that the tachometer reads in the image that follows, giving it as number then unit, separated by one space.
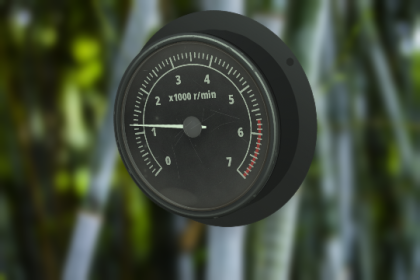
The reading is 1200 rpm
